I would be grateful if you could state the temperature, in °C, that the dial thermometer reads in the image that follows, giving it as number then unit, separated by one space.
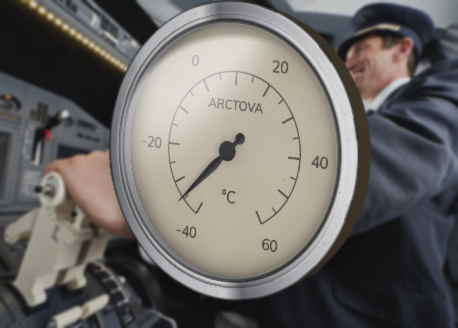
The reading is -35 °C
